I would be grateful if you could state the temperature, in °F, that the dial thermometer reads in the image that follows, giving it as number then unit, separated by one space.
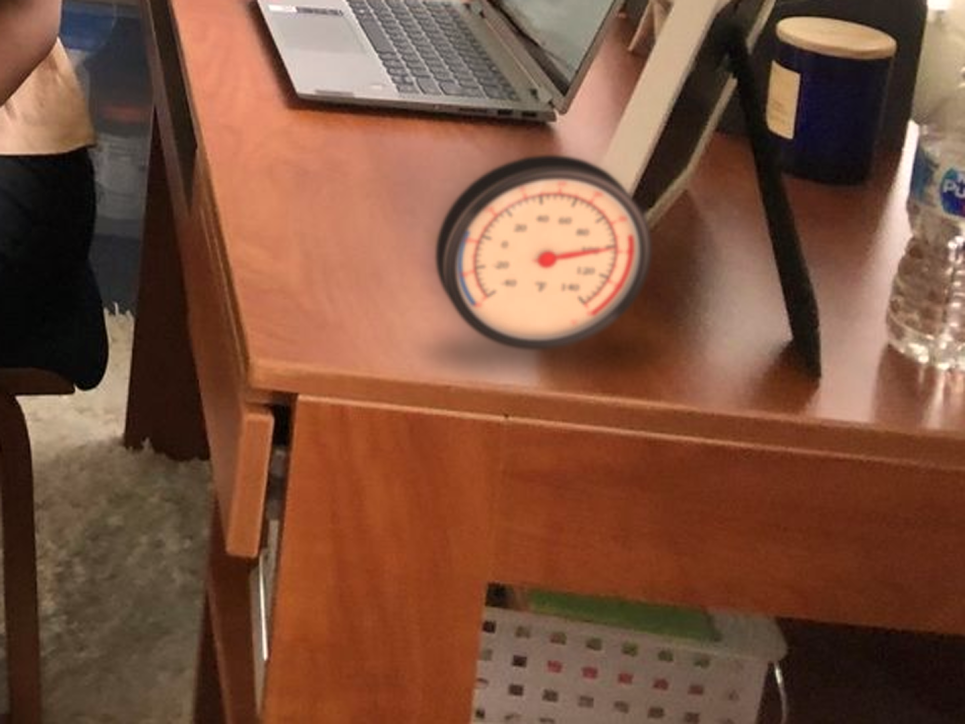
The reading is 100 °F
